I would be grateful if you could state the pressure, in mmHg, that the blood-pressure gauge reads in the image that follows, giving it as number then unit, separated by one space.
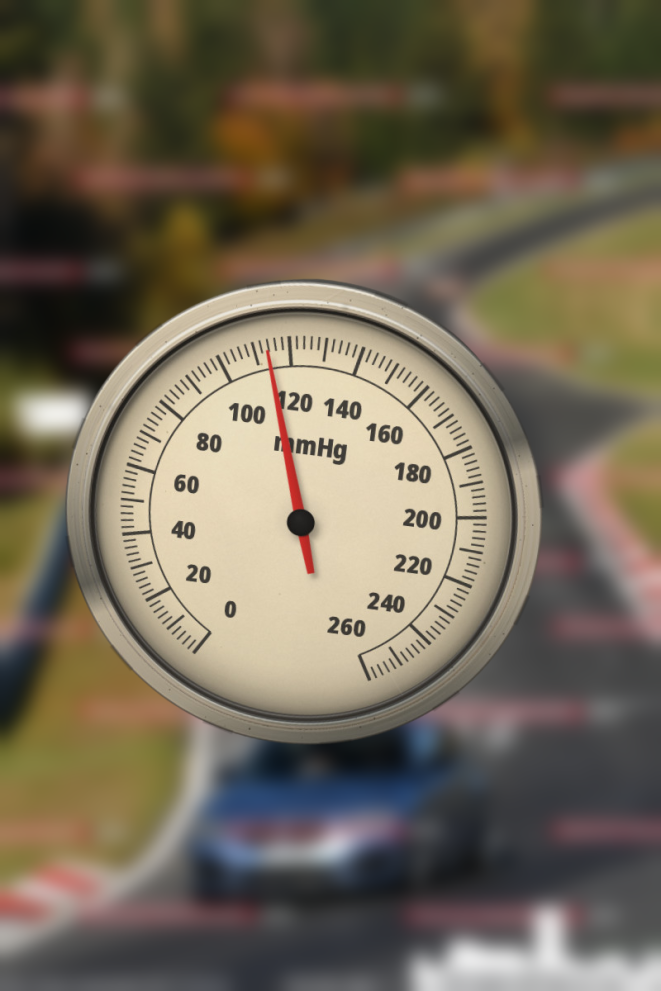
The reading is 114 mmHg
